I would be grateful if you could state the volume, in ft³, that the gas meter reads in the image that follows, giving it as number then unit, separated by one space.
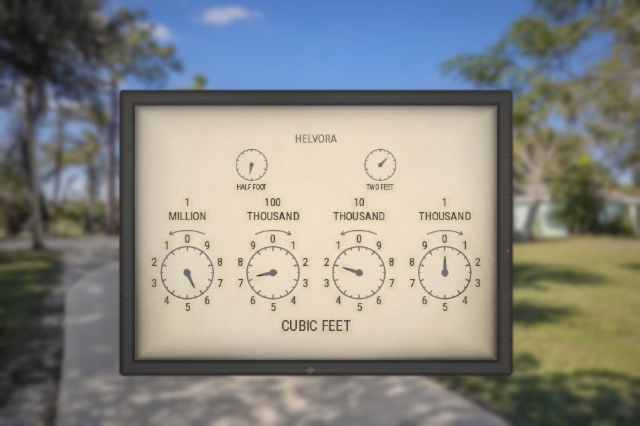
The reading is 572000 ft³
